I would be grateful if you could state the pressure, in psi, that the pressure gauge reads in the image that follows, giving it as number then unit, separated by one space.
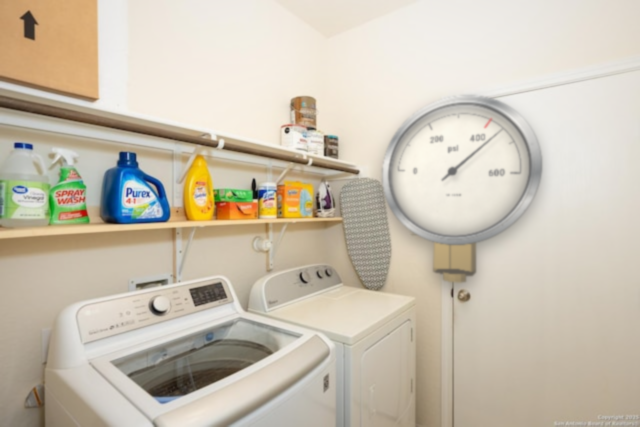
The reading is 450 psi
